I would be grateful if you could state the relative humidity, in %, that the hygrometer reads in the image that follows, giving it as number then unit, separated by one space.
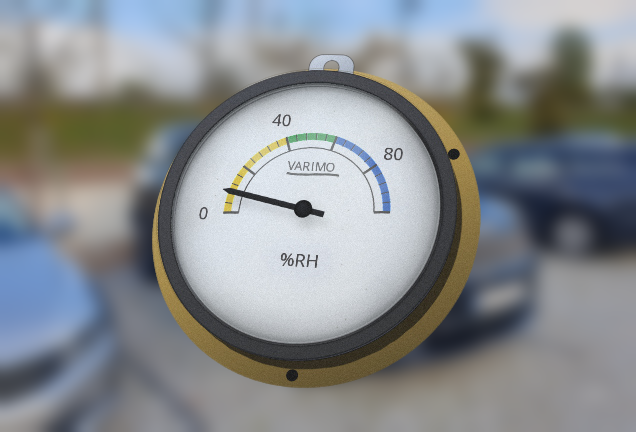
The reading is 8 %
